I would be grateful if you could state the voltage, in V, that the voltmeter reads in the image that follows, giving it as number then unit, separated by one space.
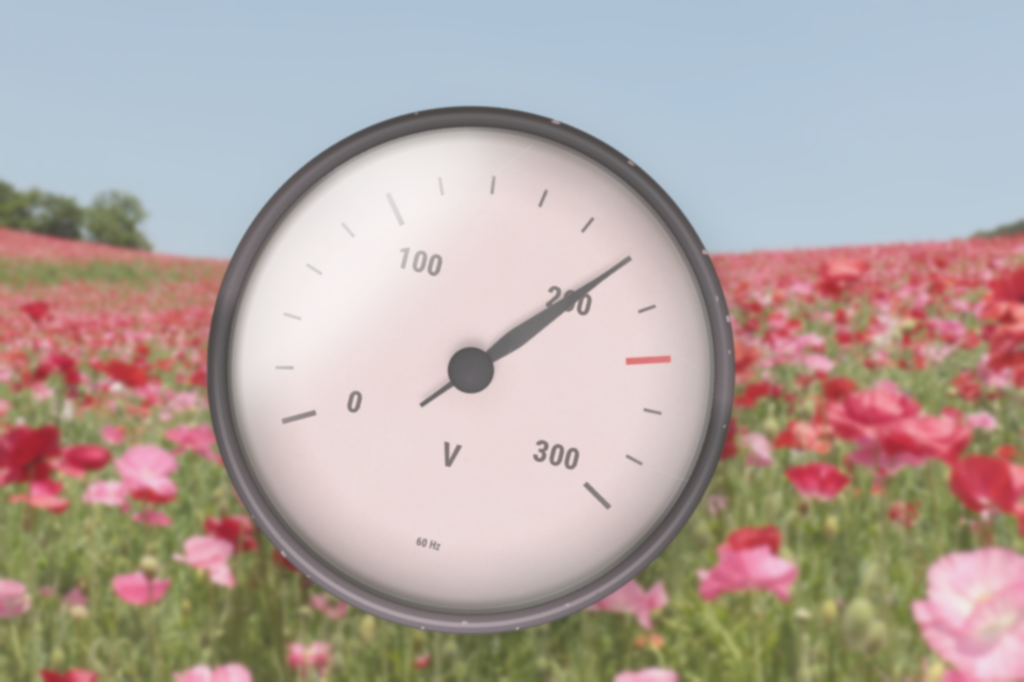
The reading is 200 V
